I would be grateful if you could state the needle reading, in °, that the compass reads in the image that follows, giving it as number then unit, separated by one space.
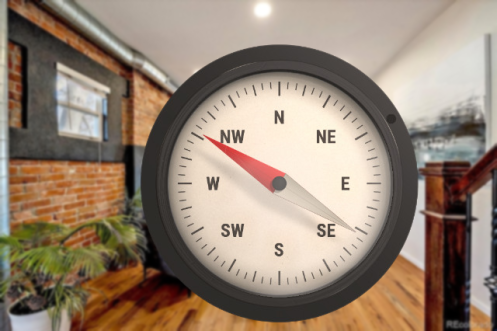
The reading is 302.5 °
